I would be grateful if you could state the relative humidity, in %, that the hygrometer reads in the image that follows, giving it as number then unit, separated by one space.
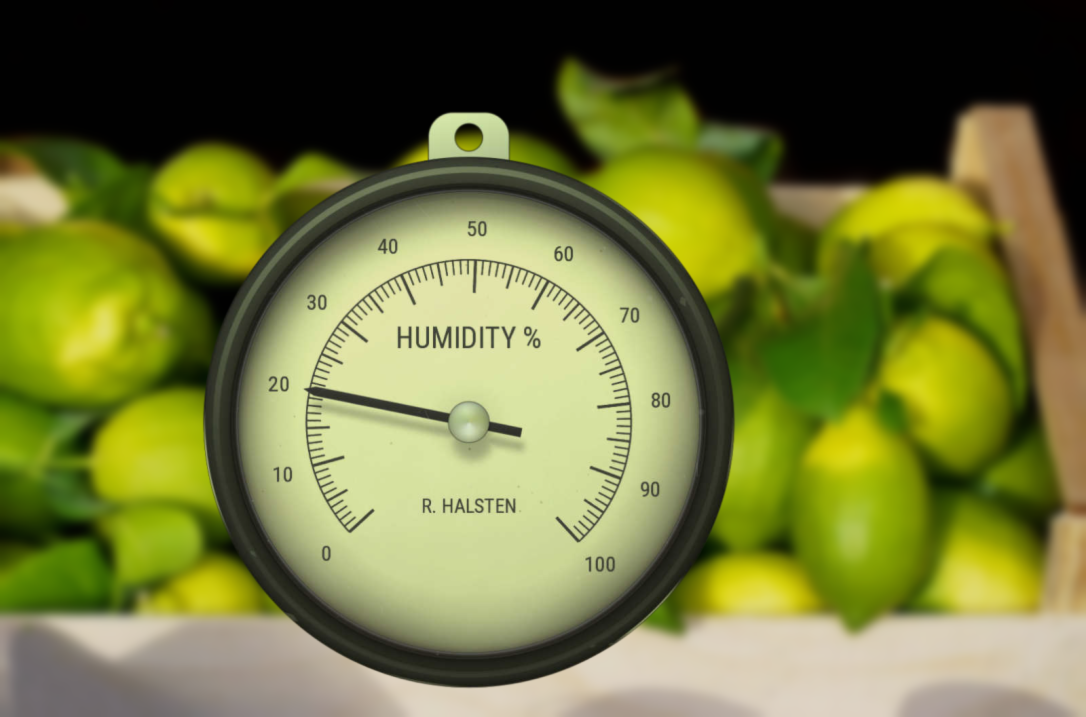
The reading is 20 %
